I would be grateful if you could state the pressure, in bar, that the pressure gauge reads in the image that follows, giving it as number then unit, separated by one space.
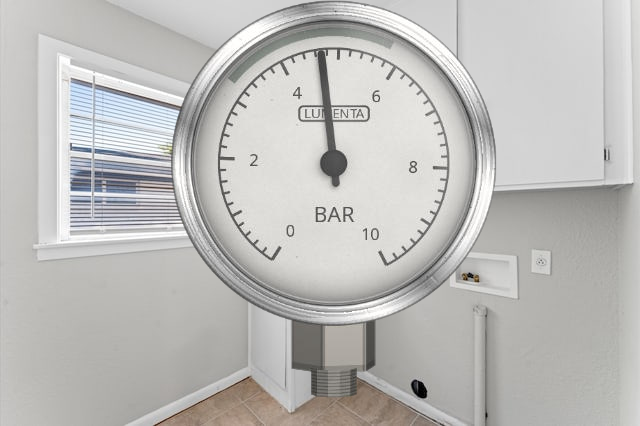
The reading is 4.7 bar
